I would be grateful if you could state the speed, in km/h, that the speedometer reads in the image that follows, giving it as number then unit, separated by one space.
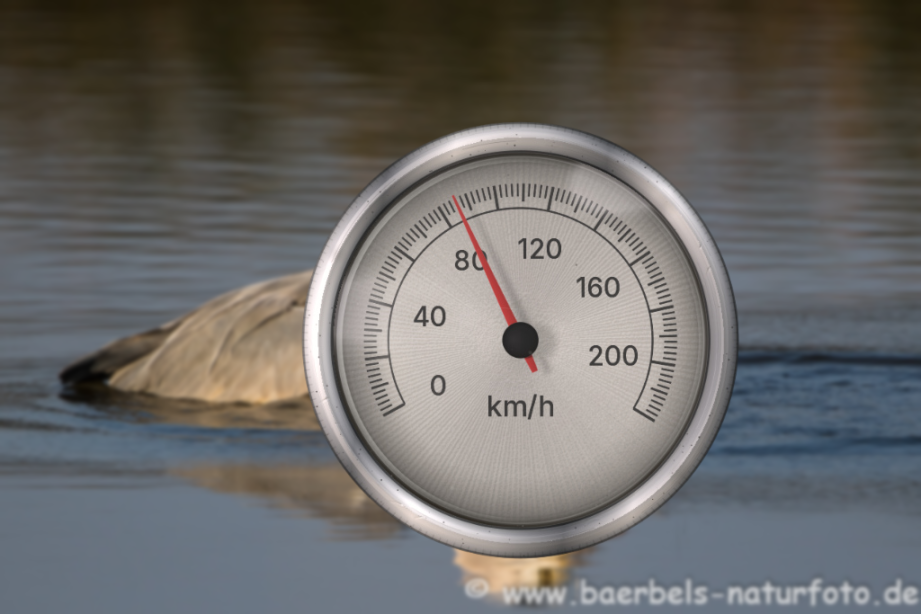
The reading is 86 km/h
